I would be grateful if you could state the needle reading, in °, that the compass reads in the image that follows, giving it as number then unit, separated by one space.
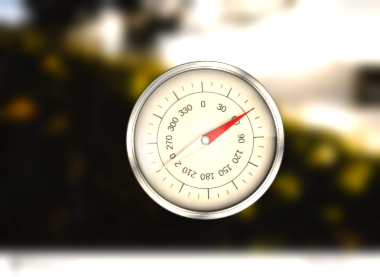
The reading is 60 °
